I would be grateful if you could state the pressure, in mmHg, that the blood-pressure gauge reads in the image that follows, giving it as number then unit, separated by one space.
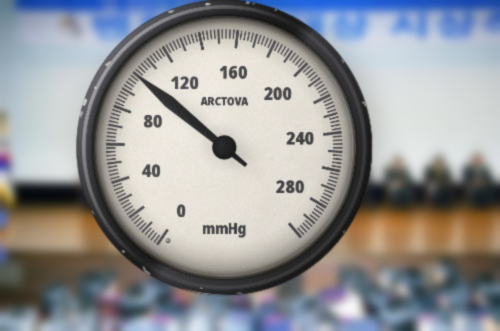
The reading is 100 mmHg
